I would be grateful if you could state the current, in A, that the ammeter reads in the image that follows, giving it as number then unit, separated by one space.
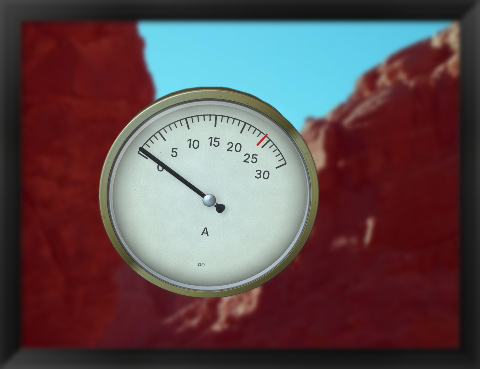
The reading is 1 A
